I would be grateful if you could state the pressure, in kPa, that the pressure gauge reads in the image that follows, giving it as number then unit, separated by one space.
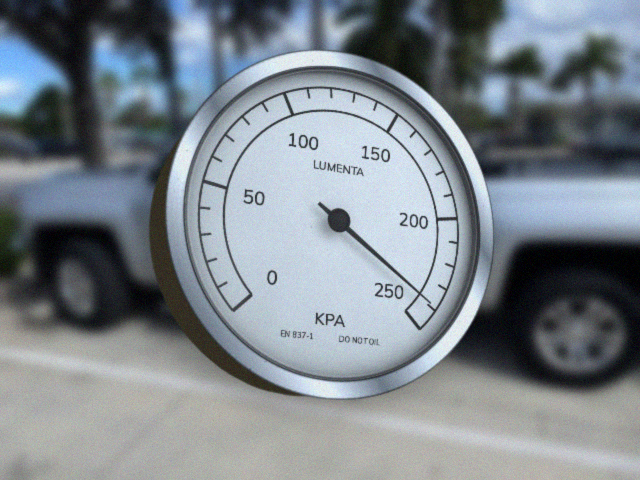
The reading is 240 kPa
